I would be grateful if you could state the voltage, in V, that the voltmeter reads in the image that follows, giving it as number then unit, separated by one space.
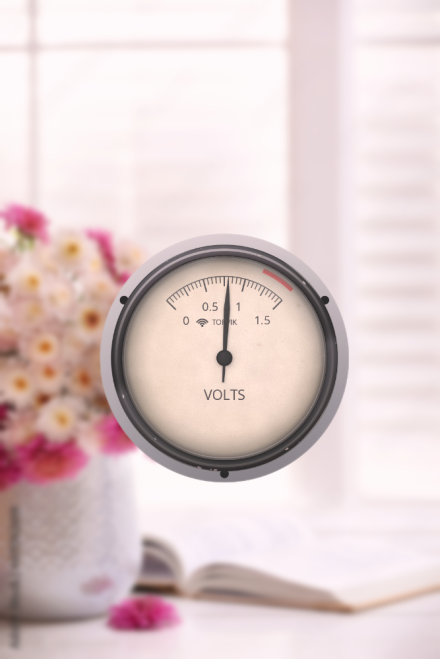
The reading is 0.8 V
